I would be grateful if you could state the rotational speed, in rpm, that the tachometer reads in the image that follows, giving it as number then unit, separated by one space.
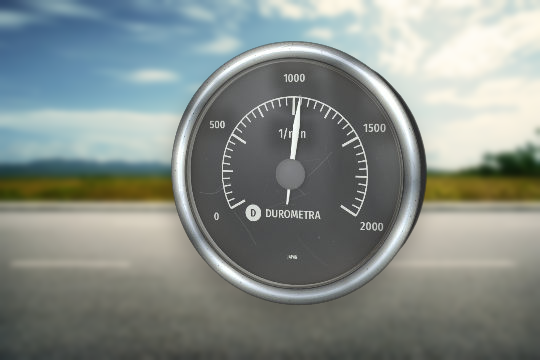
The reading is 1050 rpm
